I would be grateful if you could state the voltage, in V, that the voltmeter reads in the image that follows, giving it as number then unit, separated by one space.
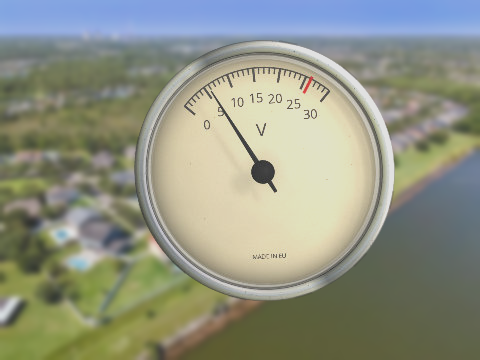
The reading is 6 V
